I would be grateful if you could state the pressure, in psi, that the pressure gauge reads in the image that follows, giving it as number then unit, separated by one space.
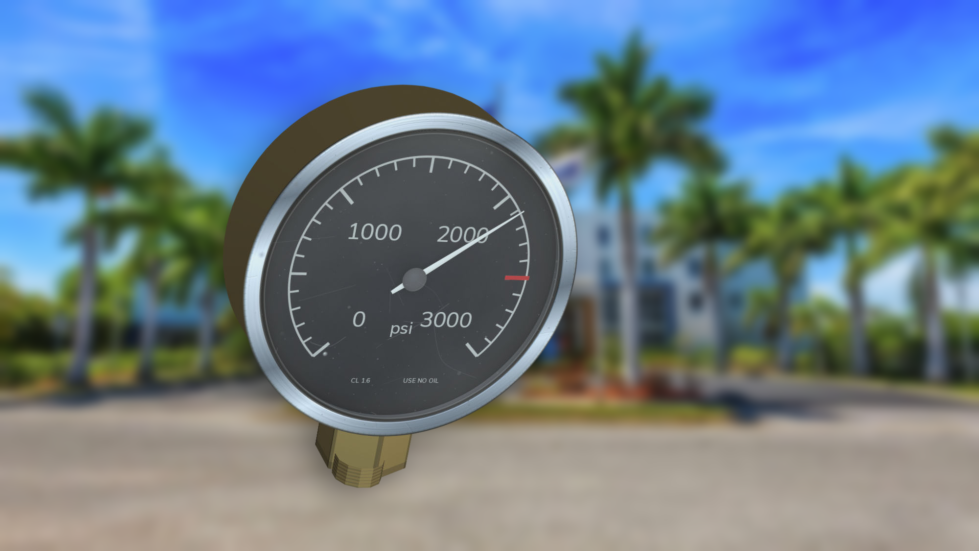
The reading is 2100 psi
